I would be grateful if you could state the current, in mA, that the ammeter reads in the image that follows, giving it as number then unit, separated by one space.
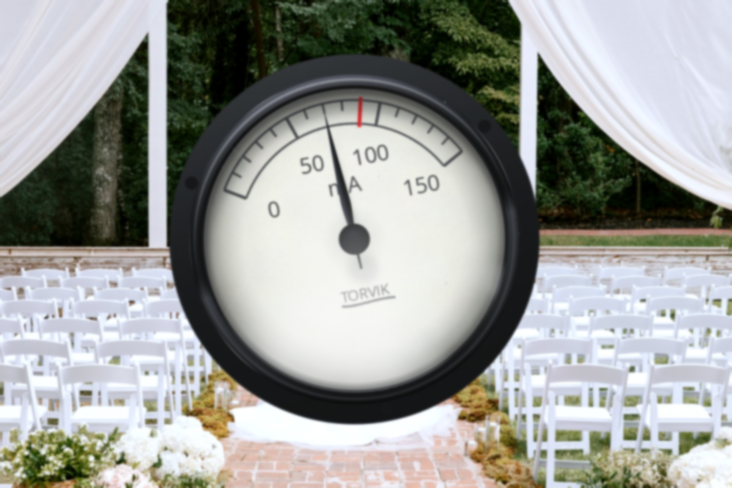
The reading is 70 mA
